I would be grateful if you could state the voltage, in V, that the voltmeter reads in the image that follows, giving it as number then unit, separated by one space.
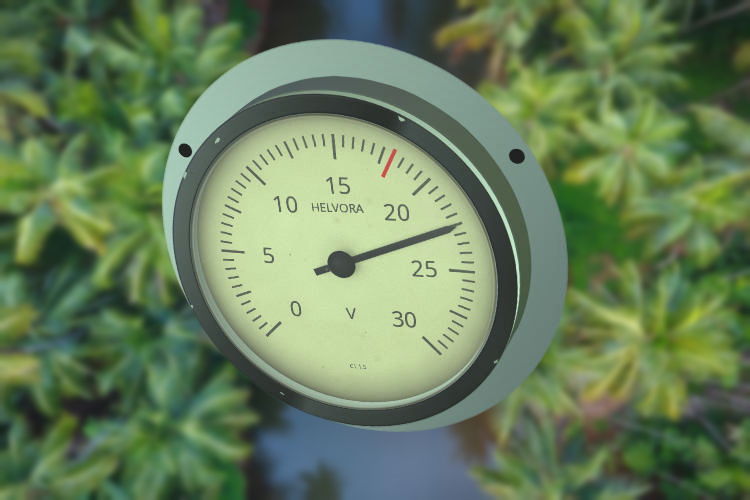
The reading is 22.5 V
